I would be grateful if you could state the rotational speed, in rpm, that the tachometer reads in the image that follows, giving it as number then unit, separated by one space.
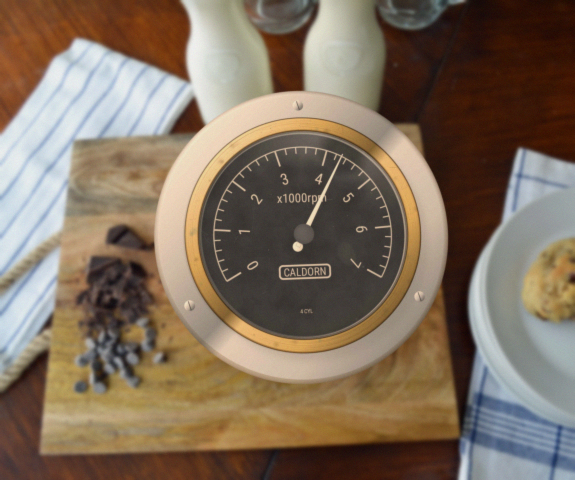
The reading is 4300 rpm
